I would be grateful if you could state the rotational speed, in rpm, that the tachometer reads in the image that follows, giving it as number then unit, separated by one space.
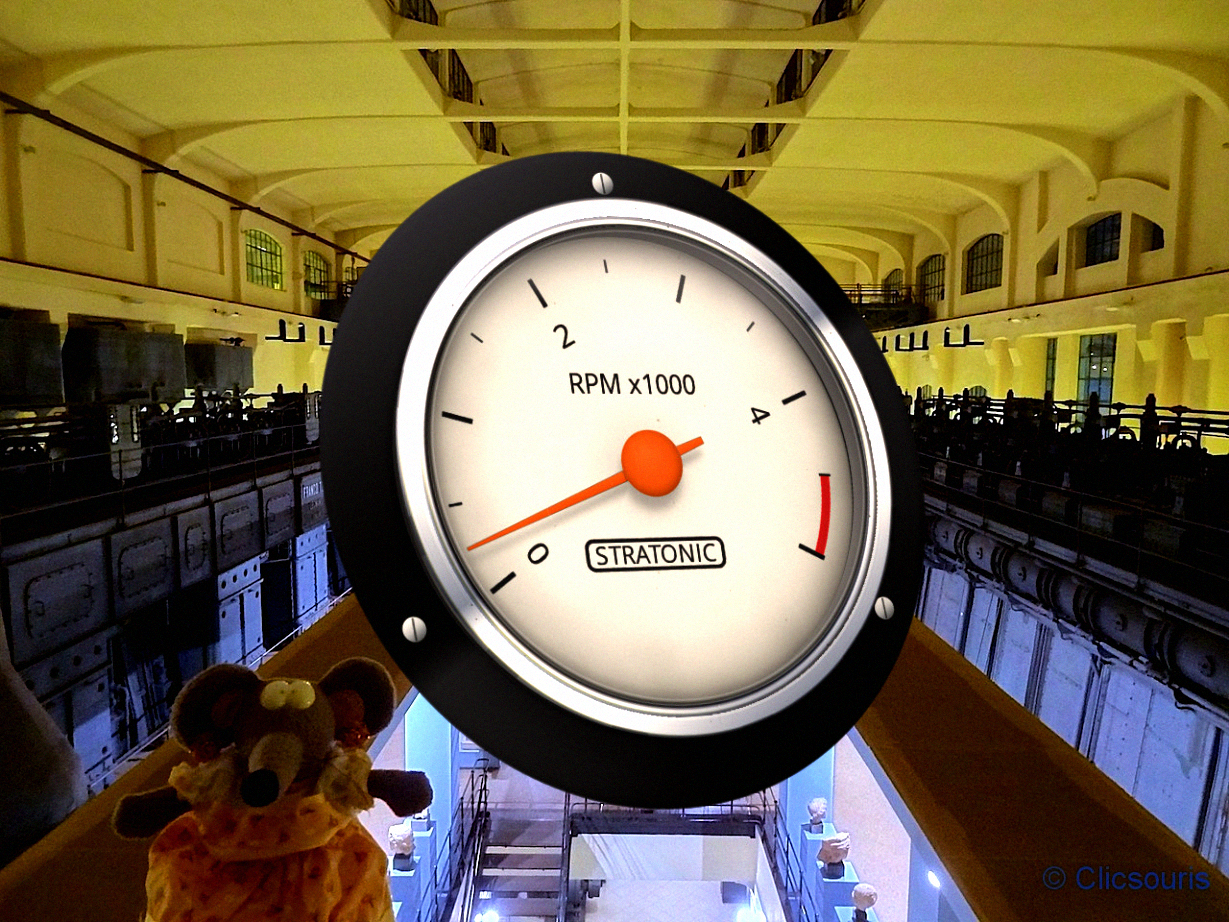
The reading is 250 rpm
